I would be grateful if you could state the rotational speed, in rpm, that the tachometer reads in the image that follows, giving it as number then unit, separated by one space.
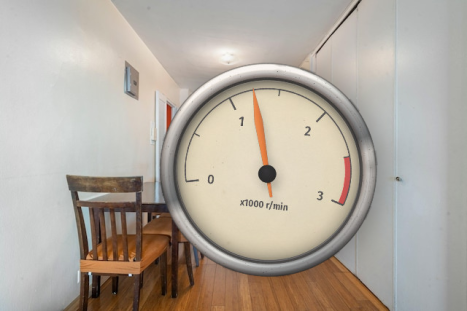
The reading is 1250 rpm
